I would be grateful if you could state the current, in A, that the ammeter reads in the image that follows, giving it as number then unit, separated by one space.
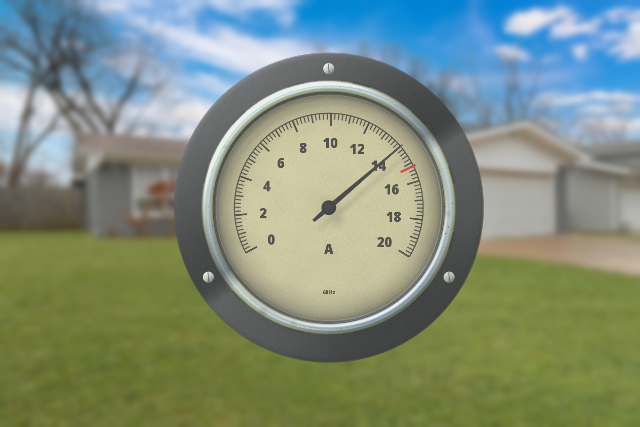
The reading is 14 A
